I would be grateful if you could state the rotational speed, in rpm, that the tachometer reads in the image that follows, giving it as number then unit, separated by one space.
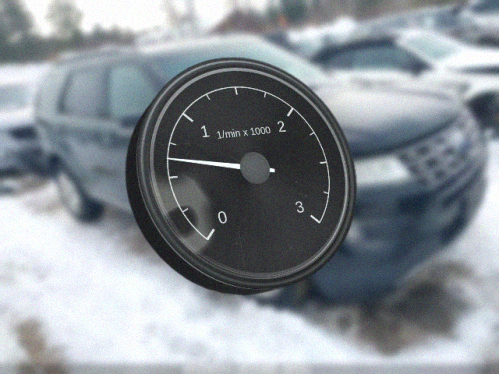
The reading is 625 rpm
